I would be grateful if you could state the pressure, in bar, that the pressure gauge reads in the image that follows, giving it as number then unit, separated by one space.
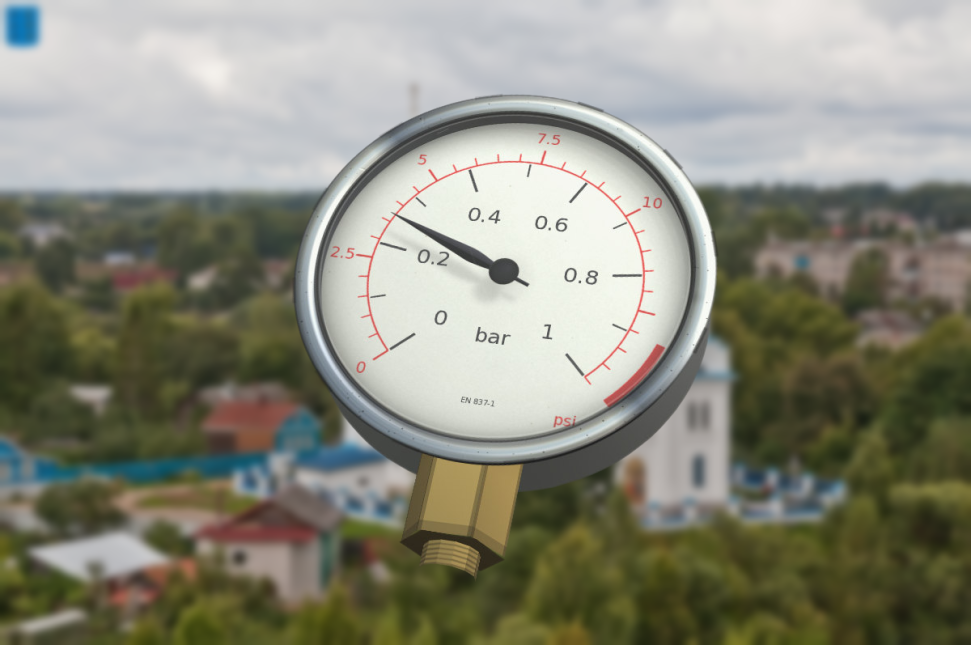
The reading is 0.25 bar
